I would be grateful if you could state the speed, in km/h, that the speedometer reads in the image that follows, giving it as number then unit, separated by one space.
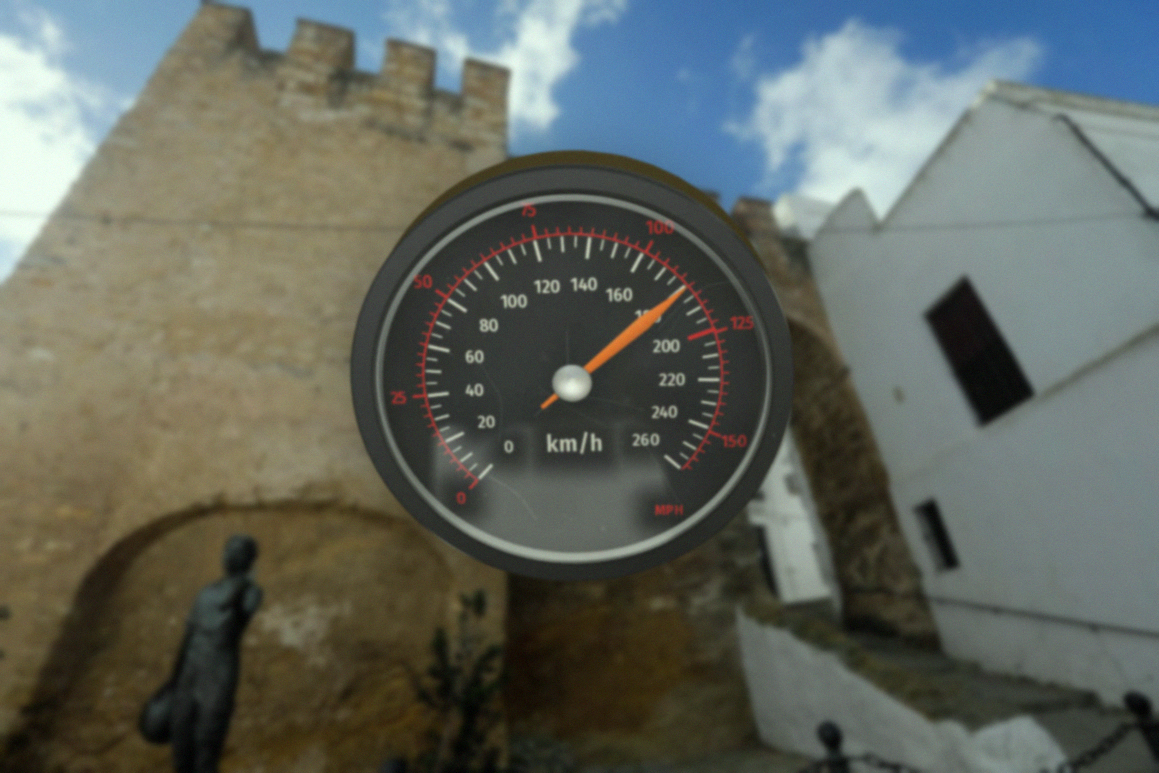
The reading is 180 km/h
